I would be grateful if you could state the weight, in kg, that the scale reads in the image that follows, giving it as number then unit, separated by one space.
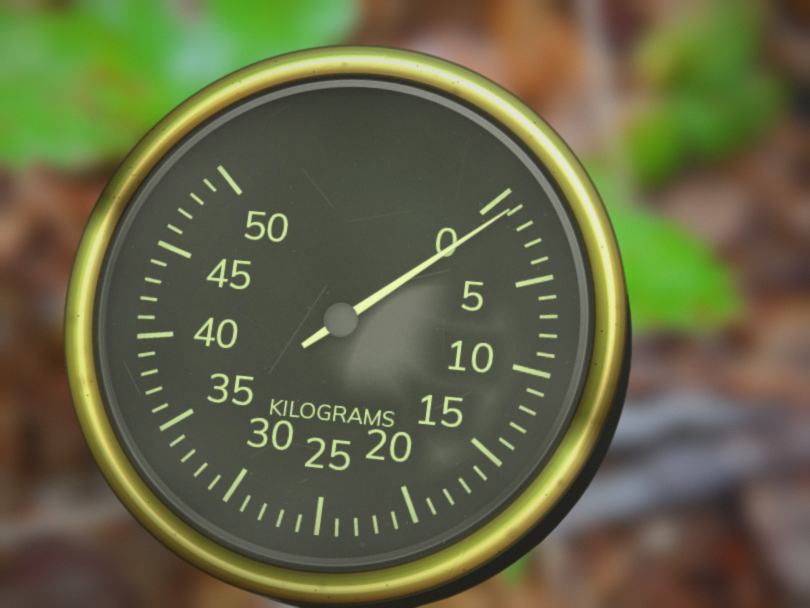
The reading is 1 kg
